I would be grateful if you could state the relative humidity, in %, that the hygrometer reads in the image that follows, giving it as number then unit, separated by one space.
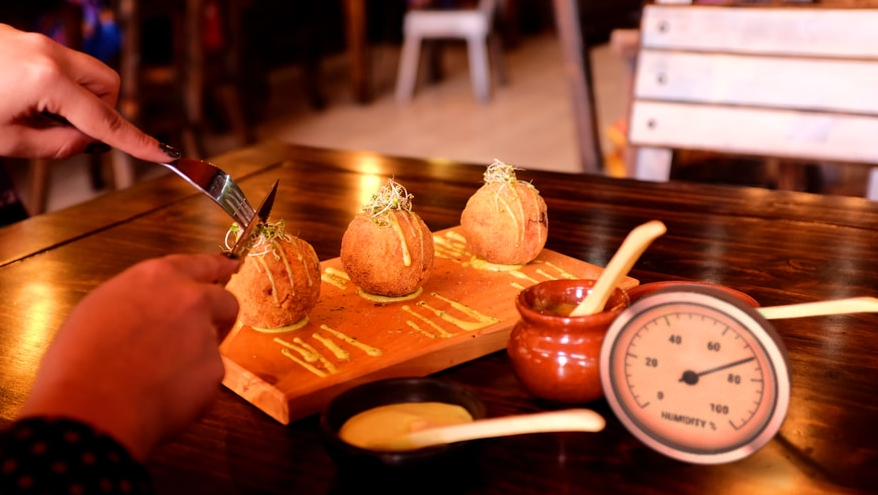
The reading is 72 %
